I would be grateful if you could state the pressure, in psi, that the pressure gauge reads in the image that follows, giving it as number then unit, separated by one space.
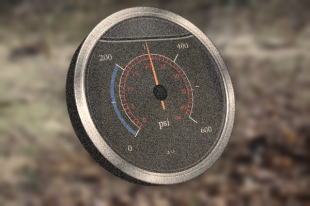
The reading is 300 psi
